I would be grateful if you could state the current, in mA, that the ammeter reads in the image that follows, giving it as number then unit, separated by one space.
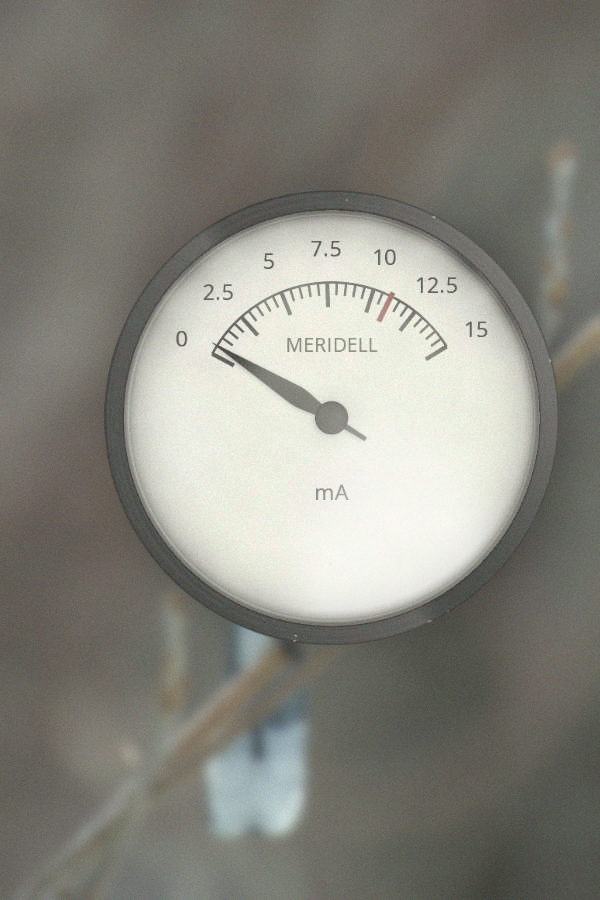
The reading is 0.5 mA
